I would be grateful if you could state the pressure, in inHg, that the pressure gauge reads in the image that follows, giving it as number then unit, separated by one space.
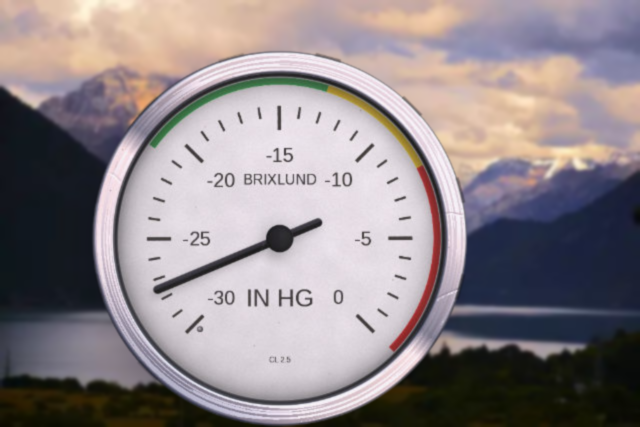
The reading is -27.5 inHg
